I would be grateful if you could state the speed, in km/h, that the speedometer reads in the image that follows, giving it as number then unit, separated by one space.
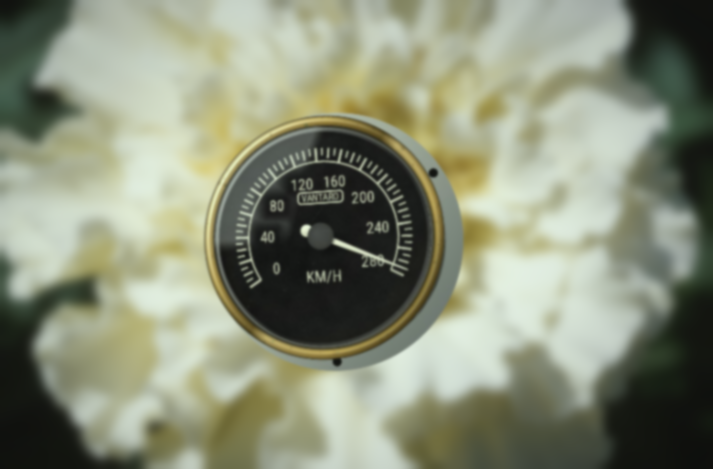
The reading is 275 km/h
